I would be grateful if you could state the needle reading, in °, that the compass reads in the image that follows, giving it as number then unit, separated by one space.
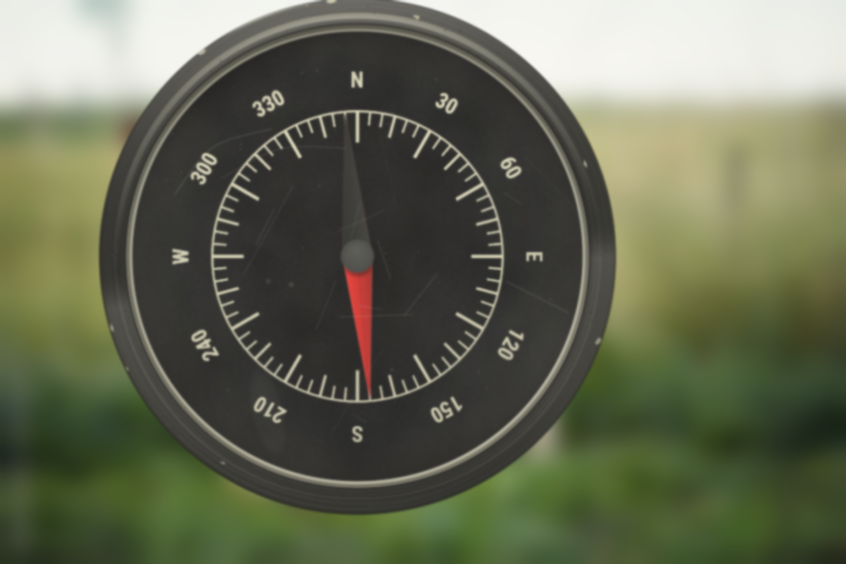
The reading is 175 °
